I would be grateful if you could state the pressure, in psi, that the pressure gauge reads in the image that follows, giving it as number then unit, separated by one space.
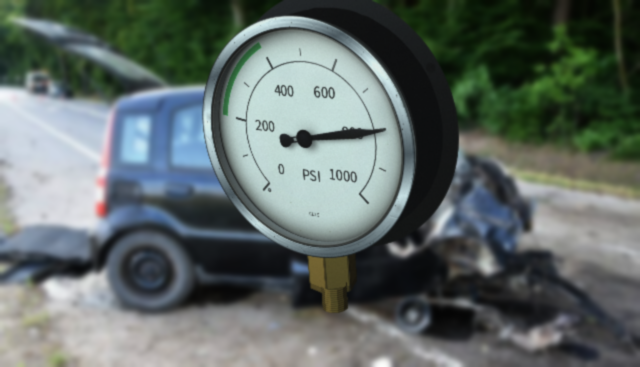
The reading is 800 psi
